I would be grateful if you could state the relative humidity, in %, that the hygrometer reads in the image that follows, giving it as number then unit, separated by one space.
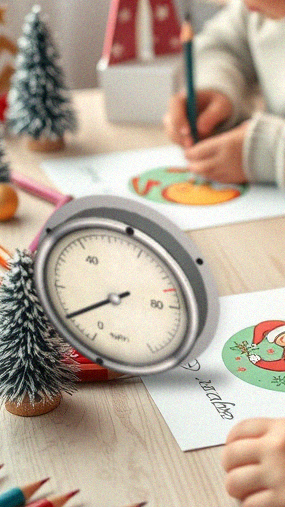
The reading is 10 %
